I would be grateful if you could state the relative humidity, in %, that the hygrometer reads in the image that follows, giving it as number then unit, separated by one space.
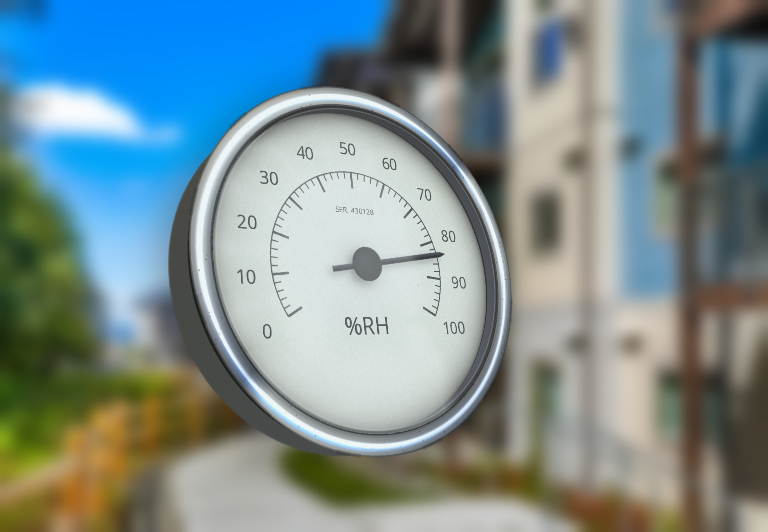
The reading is 84 %
